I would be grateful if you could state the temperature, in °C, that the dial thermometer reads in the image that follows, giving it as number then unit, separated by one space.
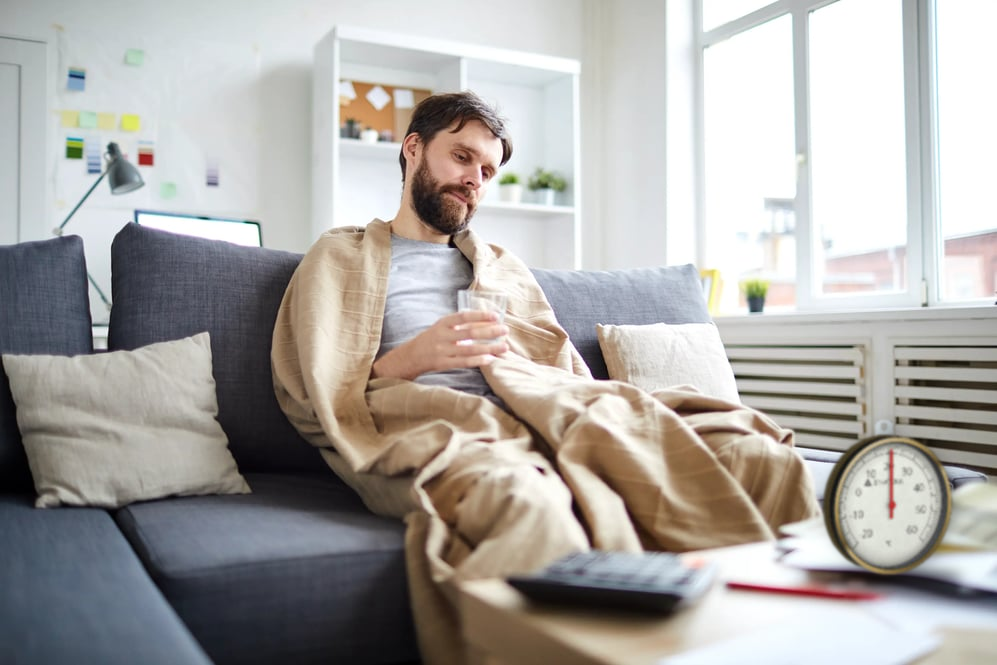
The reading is 20 °C
